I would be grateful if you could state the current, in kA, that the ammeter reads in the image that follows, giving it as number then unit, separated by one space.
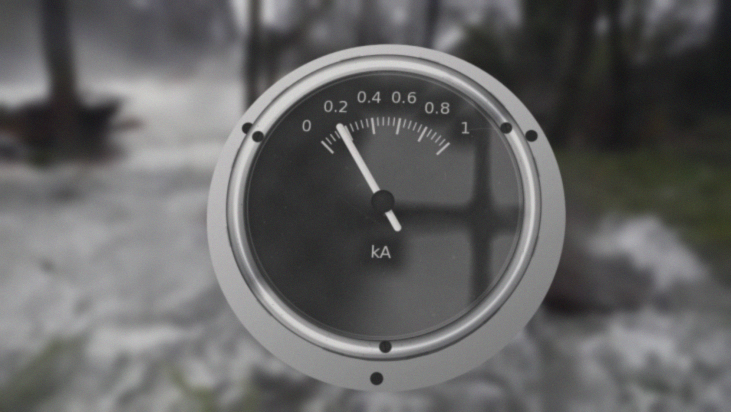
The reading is 0.16 kA
